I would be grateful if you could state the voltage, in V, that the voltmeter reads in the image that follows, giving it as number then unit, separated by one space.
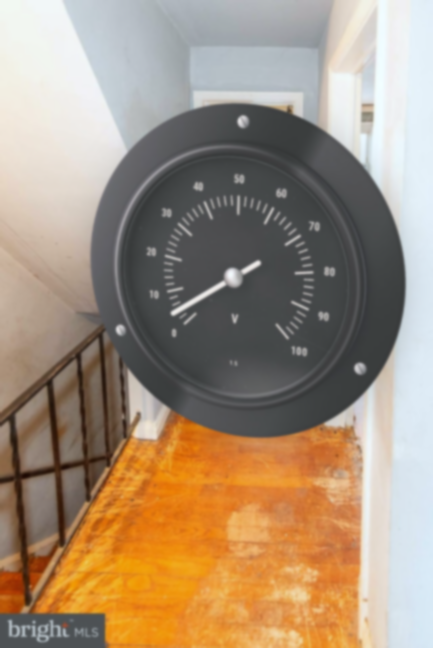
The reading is 4 V
